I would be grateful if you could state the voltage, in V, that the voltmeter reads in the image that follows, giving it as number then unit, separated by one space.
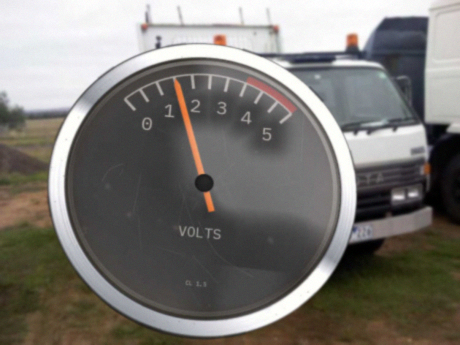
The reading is 1.5 V
